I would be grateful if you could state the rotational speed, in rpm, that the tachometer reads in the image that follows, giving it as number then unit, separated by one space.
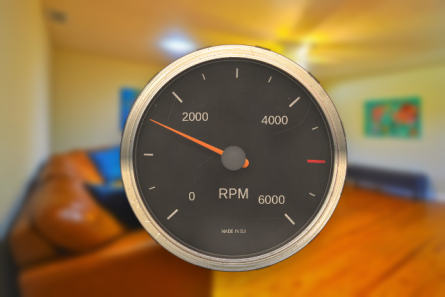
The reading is 1500 rpm
